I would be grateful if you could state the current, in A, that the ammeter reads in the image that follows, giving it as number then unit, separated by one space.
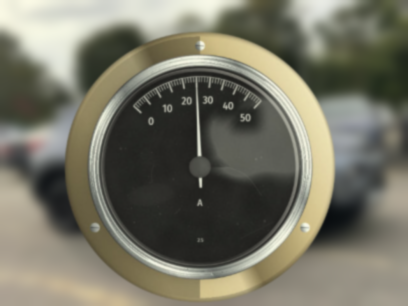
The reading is 25 A
